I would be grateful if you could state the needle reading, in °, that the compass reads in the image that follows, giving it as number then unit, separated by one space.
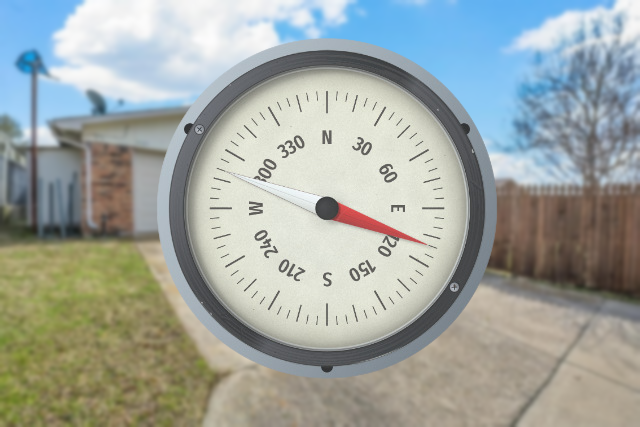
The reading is 110 °
